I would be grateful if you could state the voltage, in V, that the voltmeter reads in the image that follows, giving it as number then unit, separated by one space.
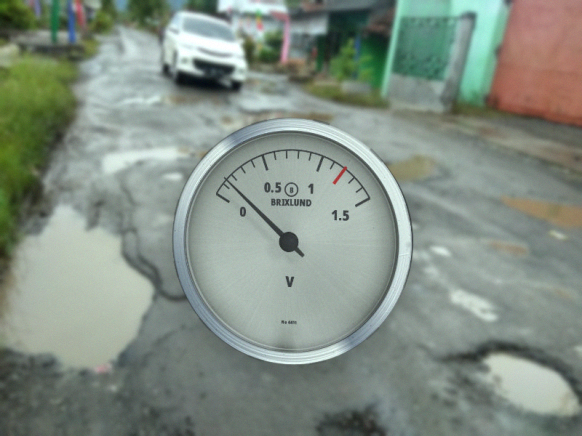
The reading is 0.15 V
